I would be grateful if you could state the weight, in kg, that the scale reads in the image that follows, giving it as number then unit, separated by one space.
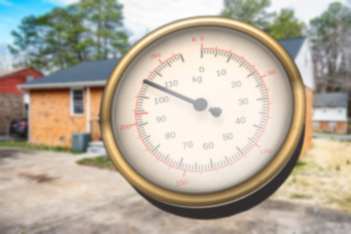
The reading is 105 kg
